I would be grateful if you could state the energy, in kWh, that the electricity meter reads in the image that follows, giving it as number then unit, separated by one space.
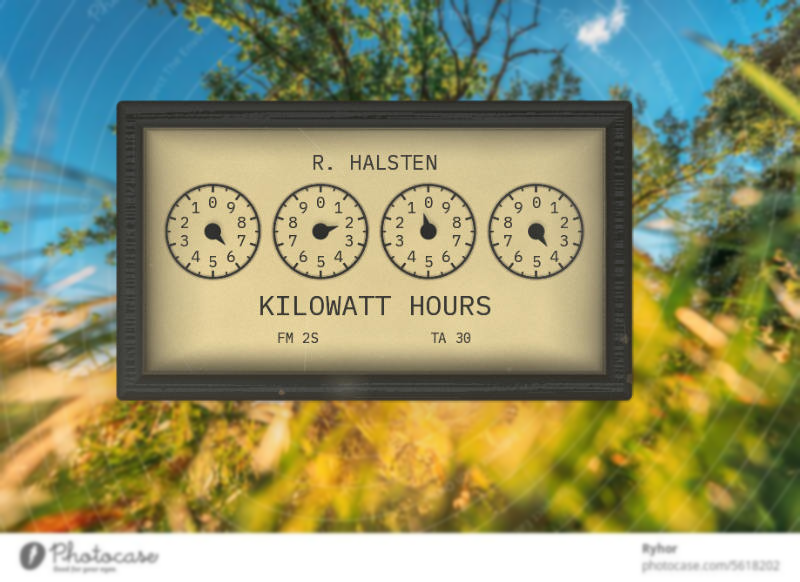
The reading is 6204 kWh
